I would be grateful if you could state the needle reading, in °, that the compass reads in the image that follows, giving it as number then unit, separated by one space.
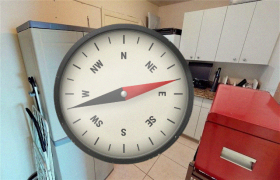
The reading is 75 °
